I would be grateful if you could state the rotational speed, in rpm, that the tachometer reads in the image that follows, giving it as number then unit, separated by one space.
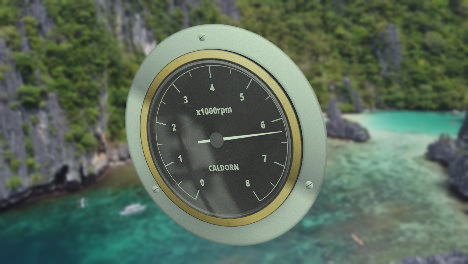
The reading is 6250 rpm
